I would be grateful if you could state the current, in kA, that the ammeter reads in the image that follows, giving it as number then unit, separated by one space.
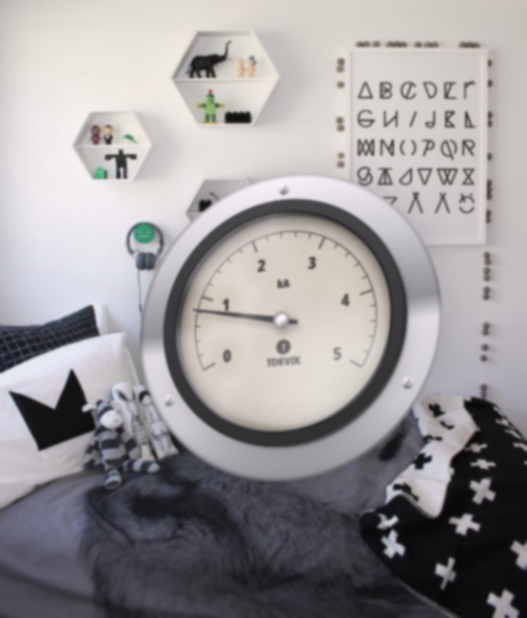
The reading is 0.8 kA
